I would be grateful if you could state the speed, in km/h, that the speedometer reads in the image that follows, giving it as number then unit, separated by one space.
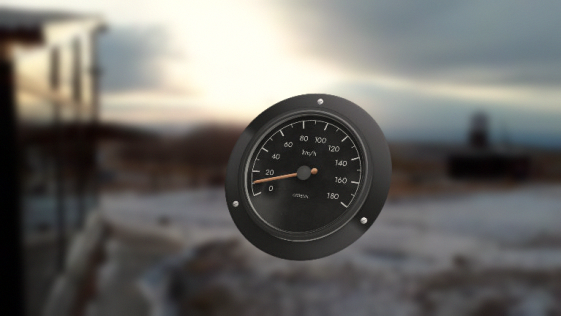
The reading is 10 km/h
